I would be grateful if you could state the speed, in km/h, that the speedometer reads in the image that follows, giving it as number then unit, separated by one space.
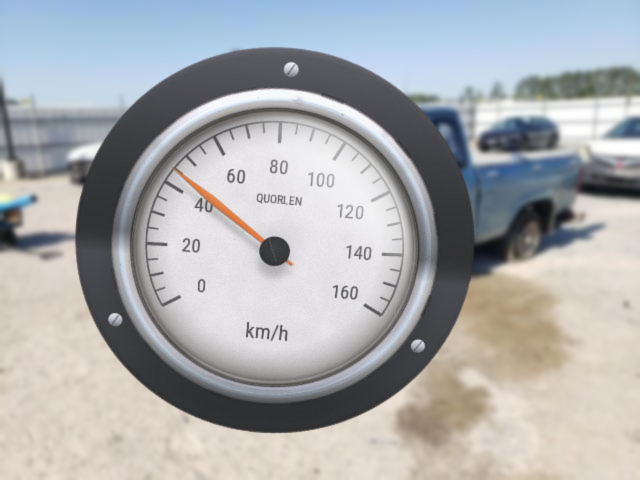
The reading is 45 km/h
